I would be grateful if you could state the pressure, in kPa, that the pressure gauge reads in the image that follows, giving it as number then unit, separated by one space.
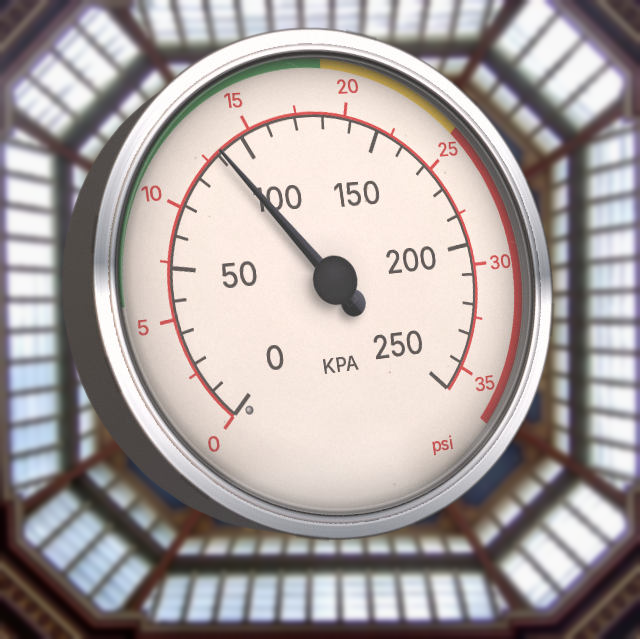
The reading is 90 kPa
